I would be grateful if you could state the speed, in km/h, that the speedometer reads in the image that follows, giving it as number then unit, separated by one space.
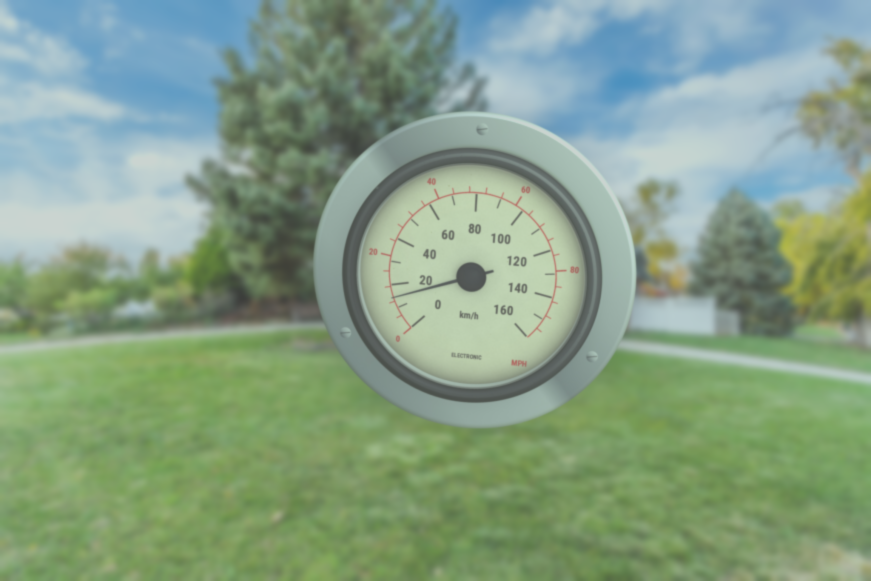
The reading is 15 km/h
